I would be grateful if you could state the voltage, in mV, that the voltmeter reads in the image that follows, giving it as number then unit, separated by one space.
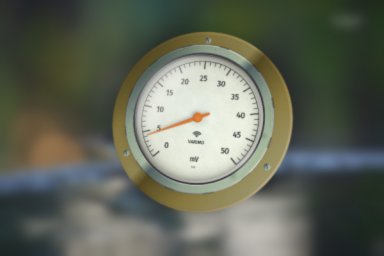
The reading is 4 mV
